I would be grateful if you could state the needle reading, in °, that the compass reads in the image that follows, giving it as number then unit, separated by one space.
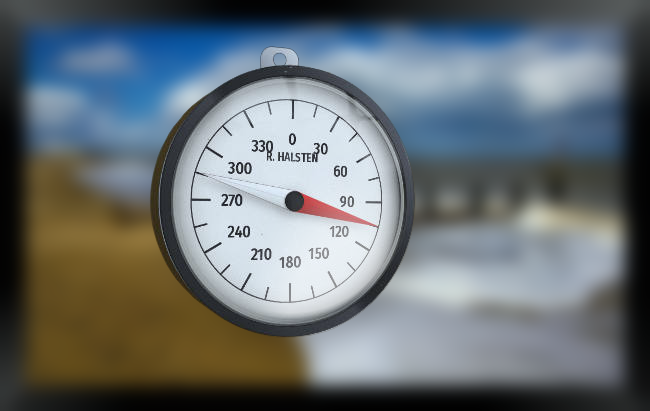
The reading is 105 °
